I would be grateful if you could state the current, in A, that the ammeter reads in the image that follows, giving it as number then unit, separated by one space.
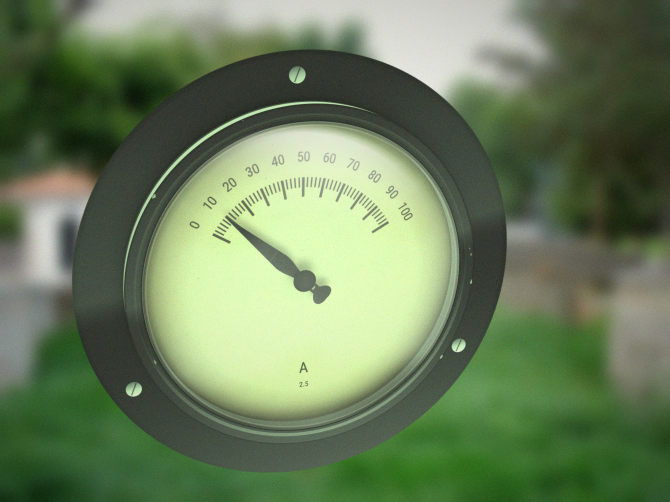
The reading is 10 A
